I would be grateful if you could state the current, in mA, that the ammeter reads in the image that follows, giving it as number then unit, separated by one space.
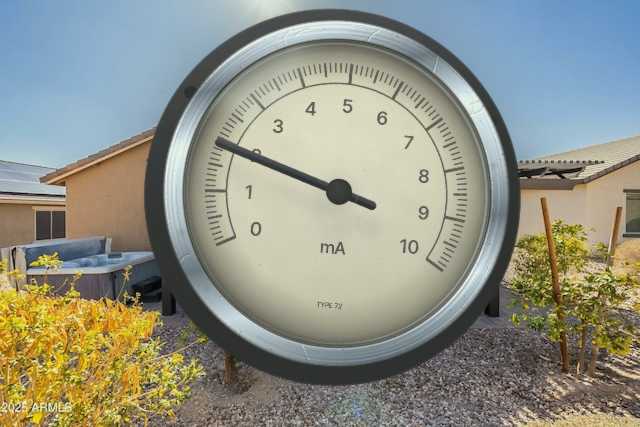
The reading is 1.9 mA
